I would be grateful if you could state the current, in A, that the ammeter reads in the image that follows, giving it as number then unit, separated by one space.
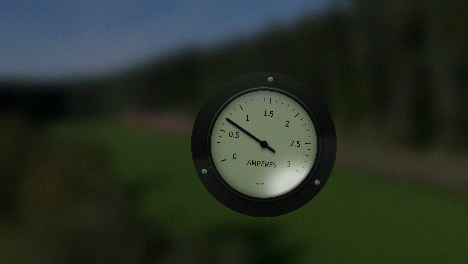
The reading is 0.7 A
